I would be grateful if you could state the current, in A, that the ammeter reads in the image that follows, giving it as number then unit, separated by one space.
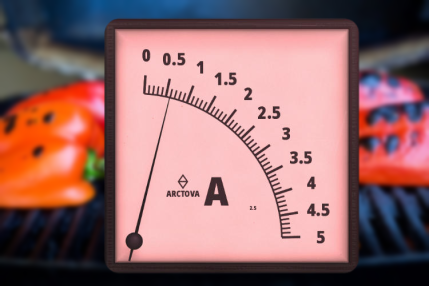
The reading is 0.6 A
